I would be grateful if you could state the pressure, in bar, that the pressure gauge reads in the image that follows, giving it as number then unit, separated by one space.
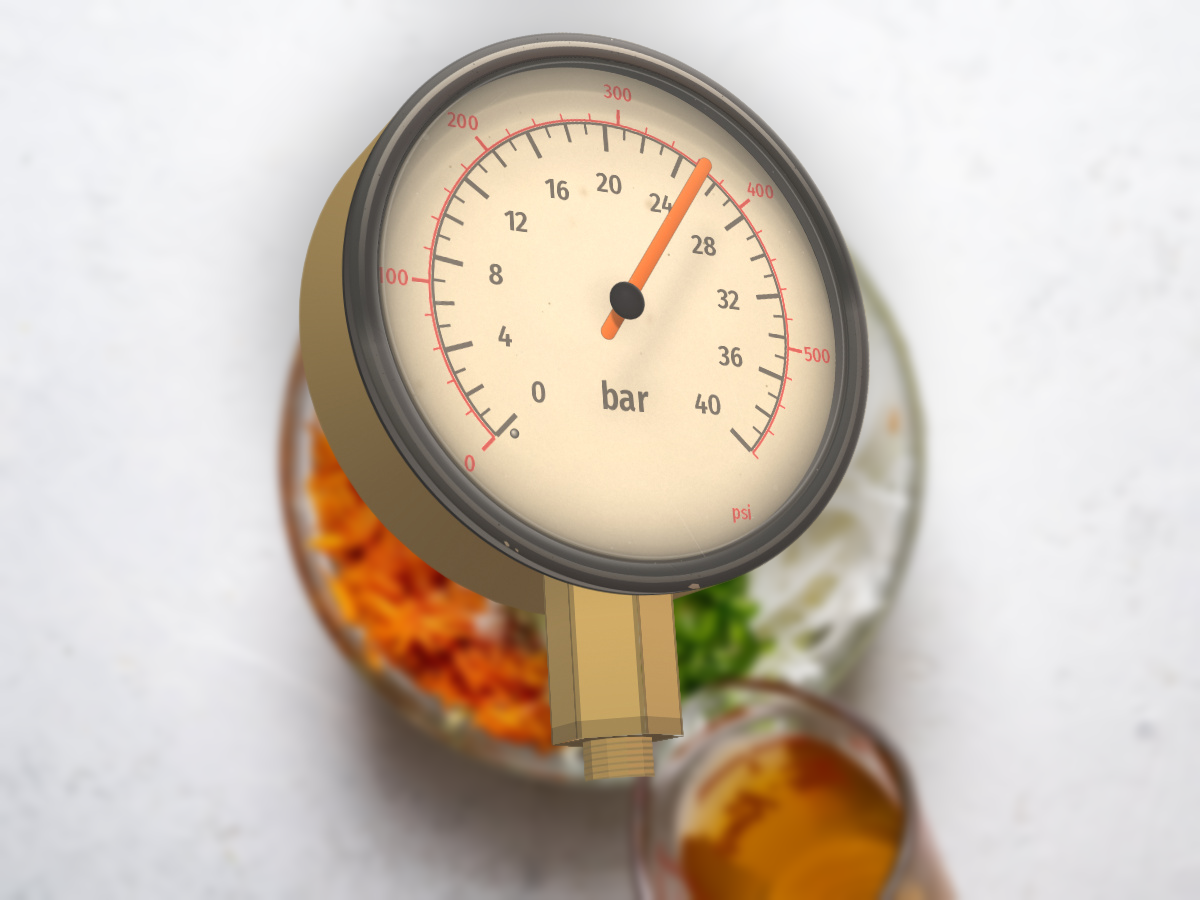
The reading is 25 bar
